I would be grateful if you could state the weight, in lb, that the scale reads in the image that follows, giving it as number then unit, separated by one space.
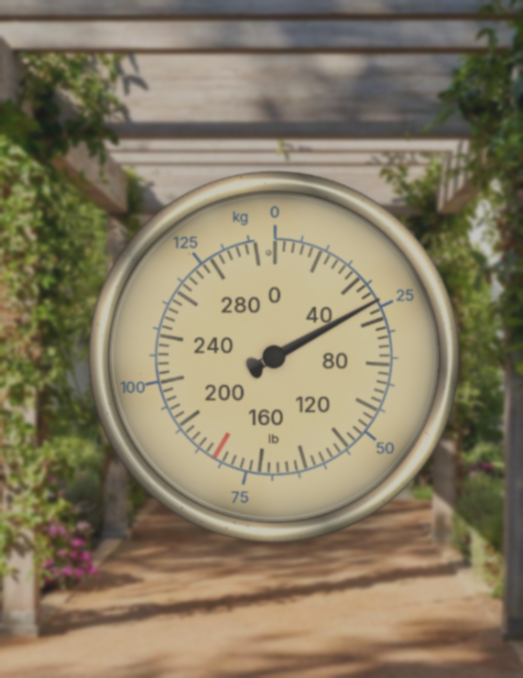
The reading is 52 lb
